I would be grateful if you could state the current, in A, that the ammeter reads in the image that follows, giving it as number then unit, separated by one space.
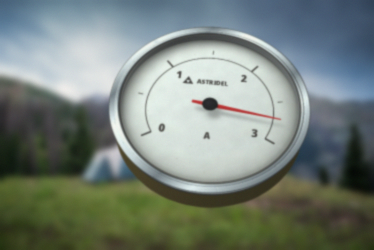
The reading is 2.75 A
